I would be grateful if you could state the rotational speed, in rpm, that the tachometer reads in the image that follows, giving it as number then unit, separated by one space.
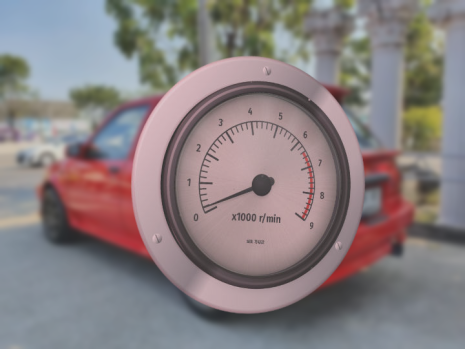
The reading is 200 rpm
